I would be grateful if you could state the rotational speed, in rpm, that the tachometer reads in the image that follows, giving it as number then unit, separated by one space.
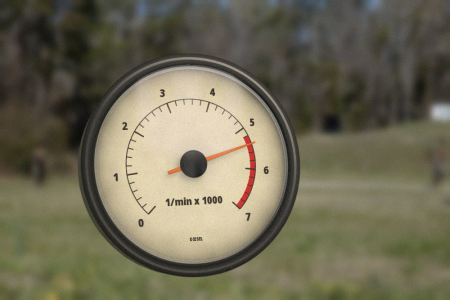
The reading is 5400 rpm
